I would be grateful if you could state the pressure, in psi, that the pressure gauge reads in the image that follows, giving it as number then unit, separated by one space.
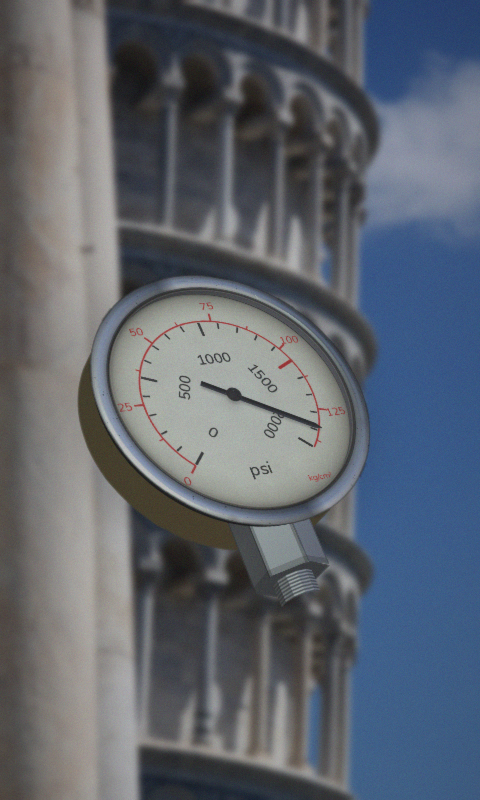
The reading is 1900 psi
